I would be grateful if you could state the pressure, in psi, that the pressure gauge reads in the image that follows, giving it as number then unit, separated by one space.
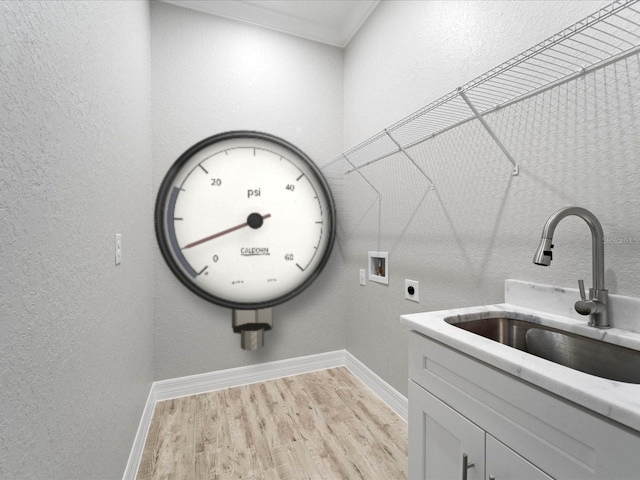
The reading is 5 psi
